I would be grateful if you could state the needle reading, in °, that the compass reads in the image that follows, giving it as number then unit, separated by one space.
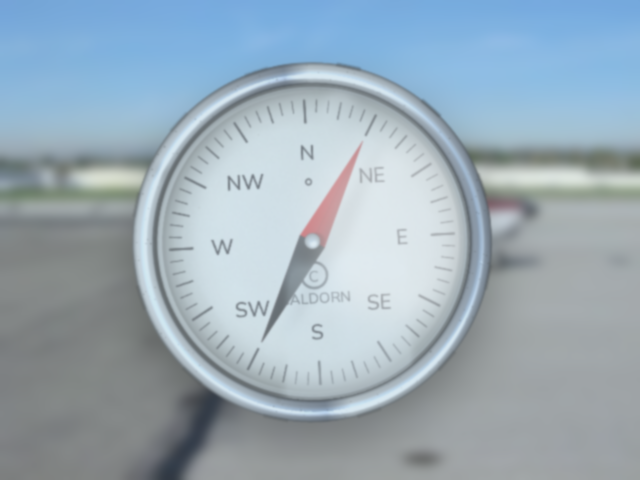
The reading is 30 °
